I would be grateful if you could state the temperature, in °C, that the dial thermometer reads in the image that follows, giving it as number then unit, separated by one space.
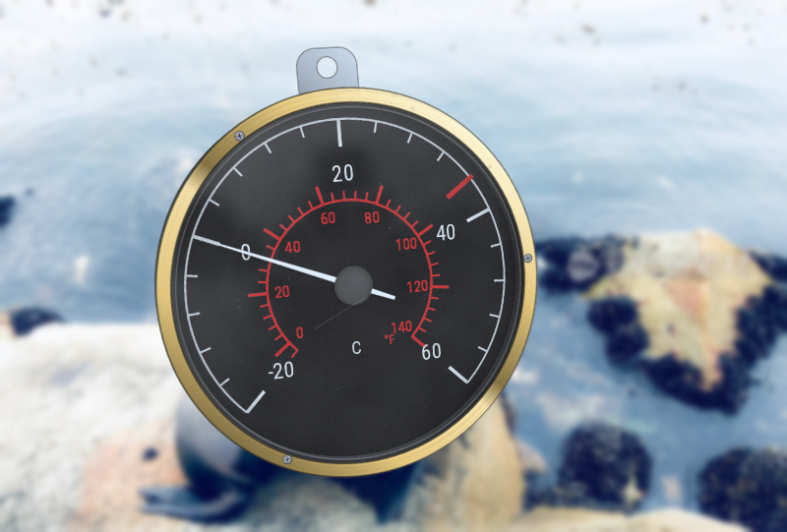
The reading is 0 °C
